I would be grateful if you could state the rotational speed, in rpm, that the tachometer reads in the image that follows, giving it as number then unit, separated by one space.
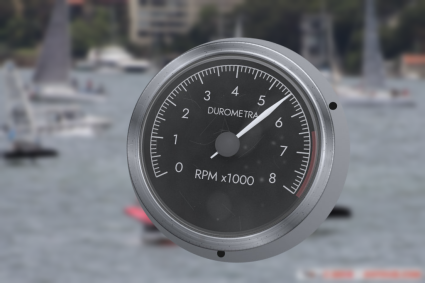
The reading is 5500 rpm
